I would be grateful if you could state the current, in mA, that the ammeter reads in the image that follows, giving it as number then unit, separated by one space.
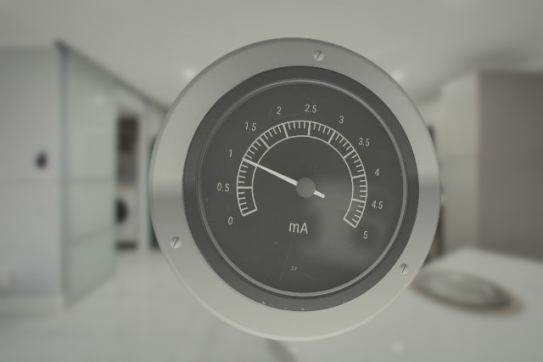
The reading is 1 mA
